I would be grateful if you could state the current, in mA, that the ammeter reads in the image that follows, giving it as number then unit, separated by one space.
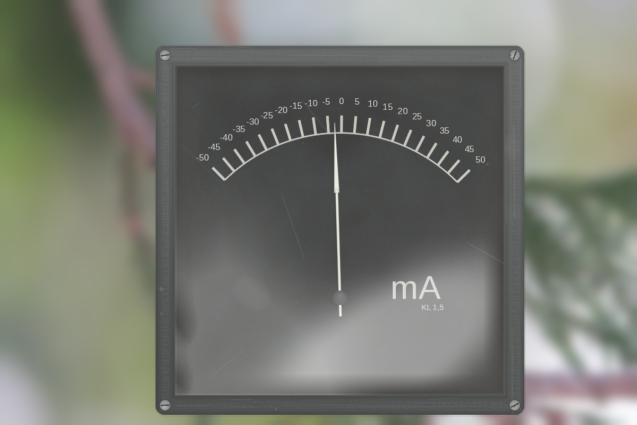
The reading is -2.5 mA
